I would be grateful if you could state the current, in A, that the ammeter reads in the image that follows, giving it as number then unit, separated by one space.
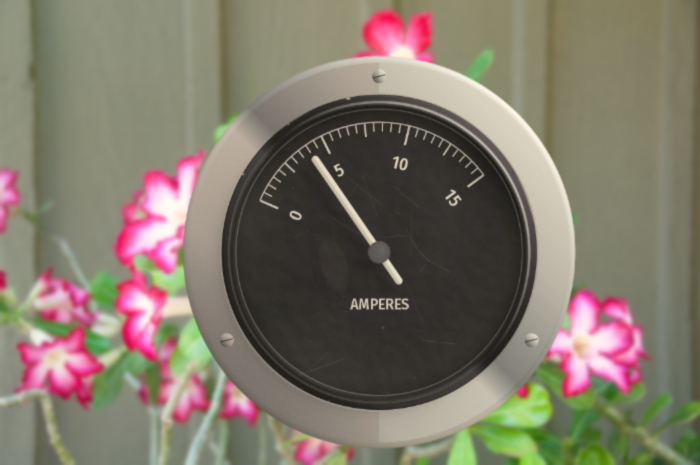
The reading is 4 A
